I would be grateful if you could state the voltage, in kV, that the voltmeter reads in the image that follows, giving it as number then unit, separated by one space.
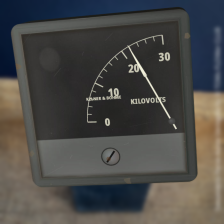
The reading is 22 kV
